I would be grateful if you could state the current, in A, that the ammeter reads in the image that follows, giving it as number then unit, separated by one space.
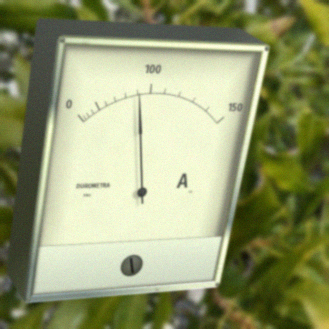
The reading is 90 A
